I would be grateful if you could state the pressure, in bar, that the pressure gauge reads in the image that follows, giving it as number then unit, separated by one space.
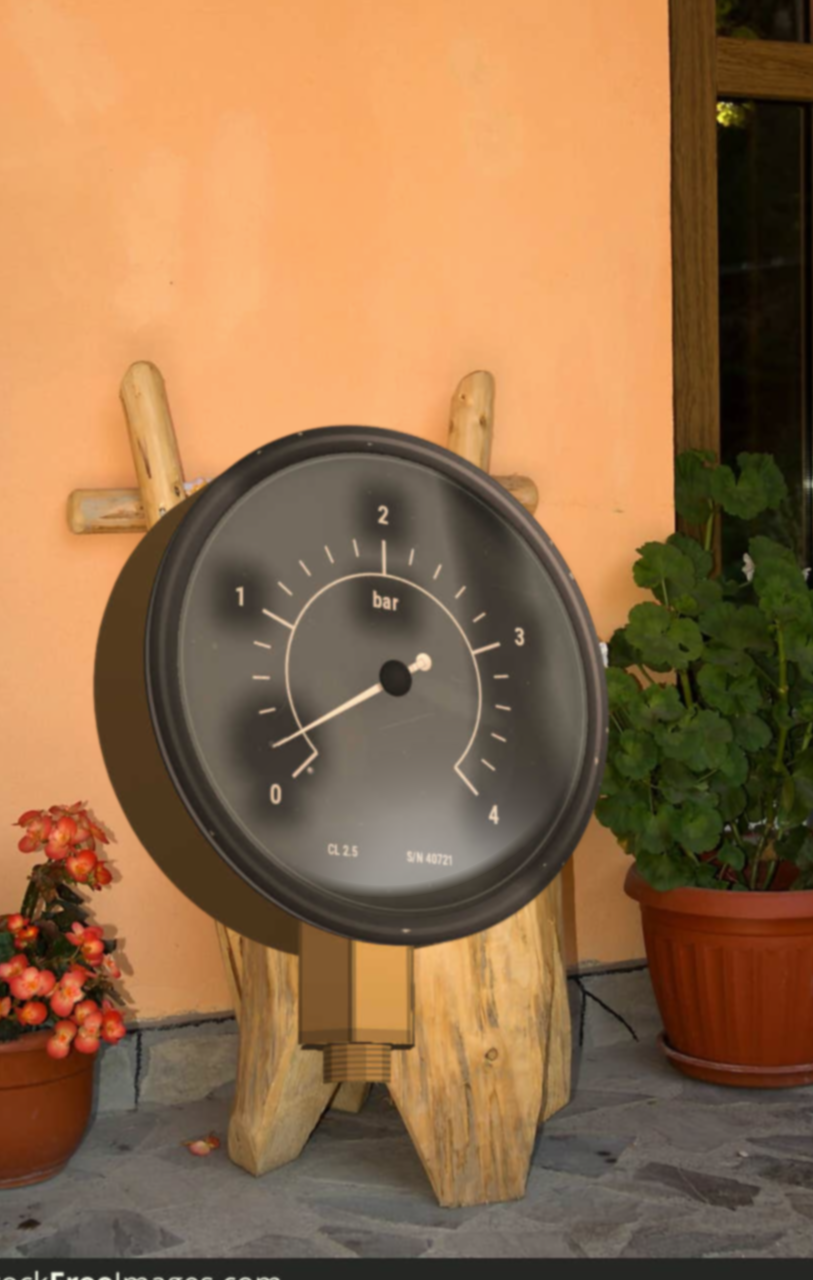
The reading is 0.2 bar
